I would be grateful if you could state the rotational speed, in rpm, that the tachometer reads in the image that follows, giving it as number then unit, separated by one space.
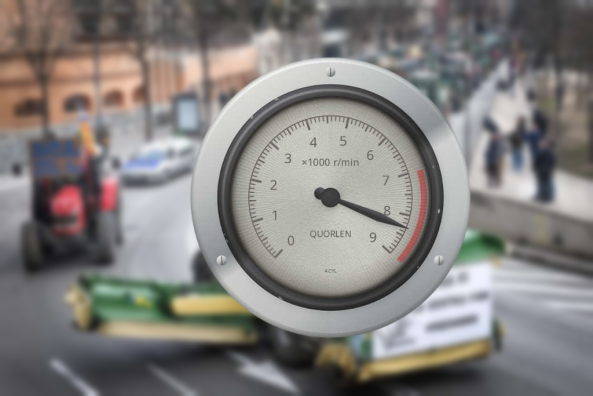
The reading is 8300 rpm
